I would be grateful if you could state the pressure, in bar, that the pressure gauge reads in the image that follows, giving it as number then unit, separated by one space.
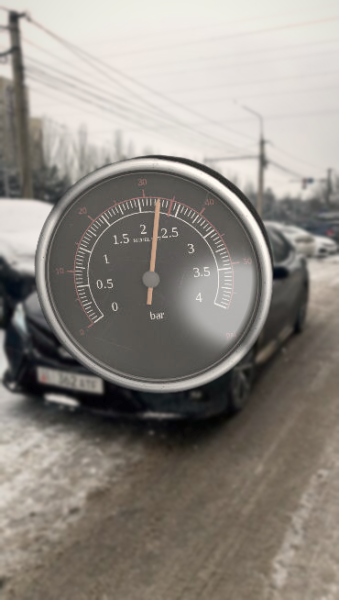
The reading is 2.25 bar
